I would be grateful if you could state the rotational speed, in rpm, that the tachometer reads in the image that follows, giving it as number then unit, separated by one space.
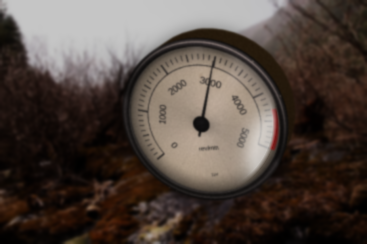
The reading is 3000 rpm
